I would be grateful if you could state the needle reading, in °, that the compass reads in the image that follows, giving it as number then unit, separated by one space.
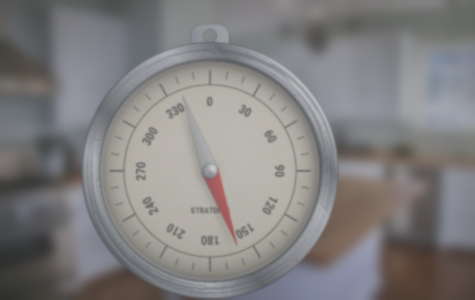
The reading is 160 °
